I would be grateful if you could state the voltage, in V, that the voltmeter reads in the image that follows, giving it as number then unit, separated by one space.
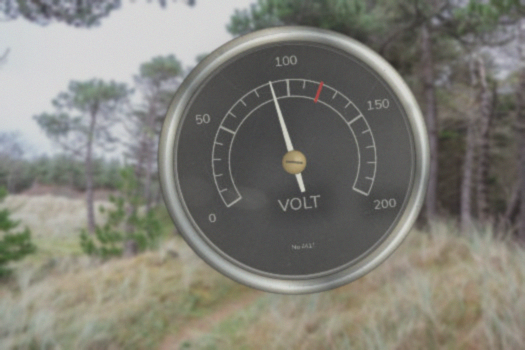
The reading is 90 V
